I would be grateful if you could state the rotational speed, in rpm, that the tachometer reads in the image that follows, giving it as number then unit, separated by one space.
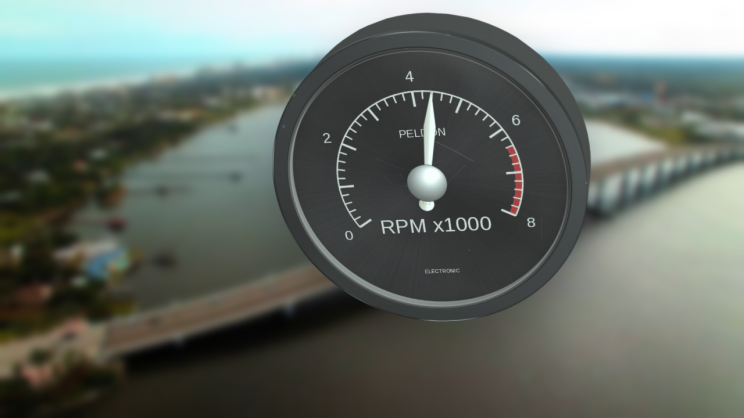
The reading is 4400 rpm
